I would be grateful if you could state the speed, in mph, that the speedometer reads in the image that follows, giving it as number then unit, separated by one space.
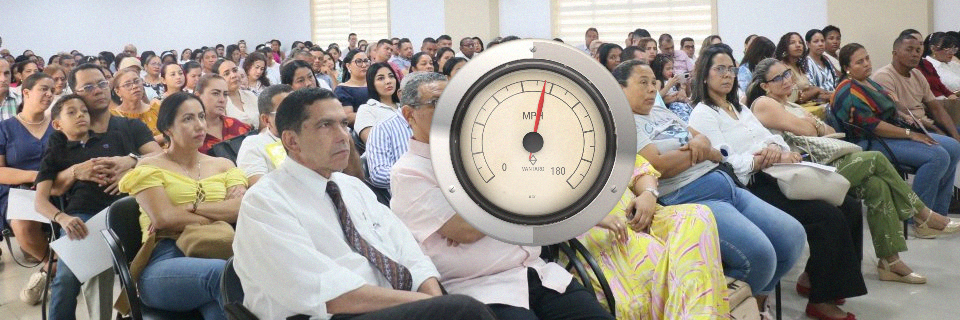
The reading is 95 mph
